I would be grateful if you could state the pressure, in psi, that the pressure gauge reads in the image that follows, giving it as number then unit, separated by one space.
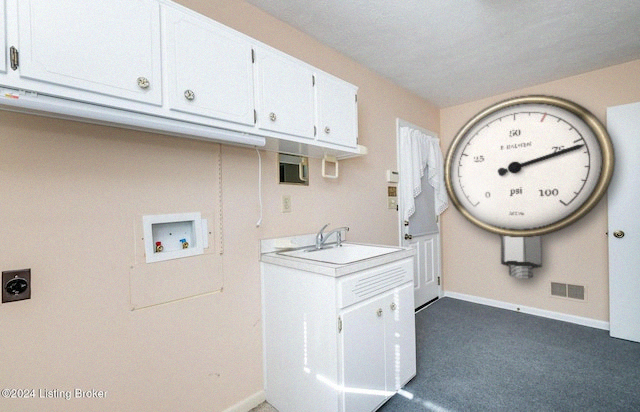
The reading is 77.5 psi
